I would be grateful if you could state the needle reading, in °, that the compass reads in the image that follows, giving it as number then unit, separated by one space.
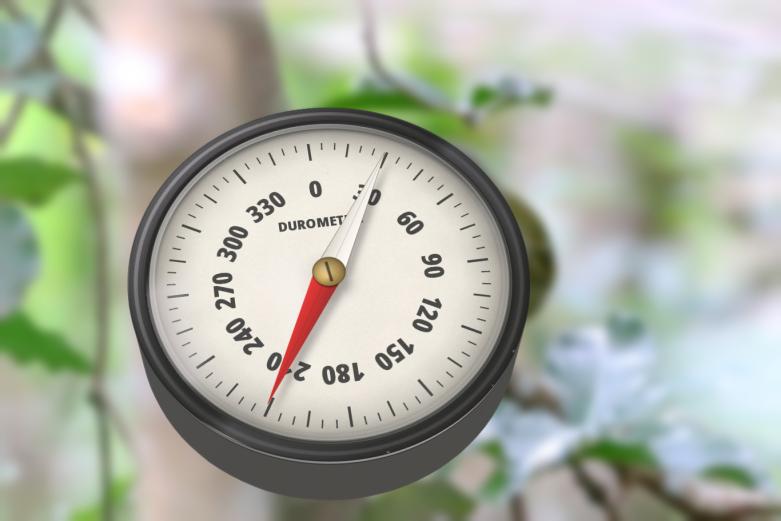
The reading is 210 °
